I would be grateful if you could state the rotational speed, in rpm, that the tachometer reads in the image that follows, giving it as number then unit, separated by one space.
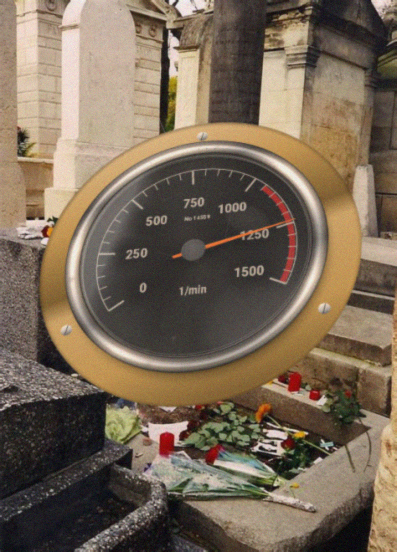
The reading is 1250 rpm
